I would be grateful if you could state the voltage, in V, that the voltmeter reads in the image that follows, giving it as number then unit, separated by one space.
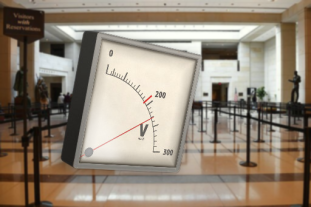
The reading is 230 V
